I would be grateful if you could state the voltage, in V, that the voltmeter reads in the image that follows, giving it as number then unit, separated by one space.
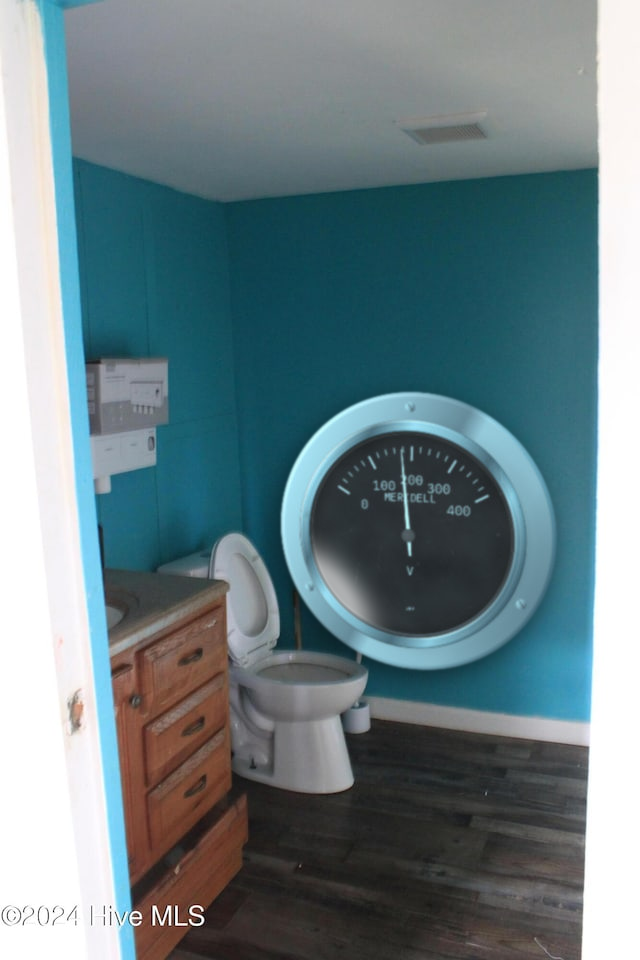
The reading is 180 V
